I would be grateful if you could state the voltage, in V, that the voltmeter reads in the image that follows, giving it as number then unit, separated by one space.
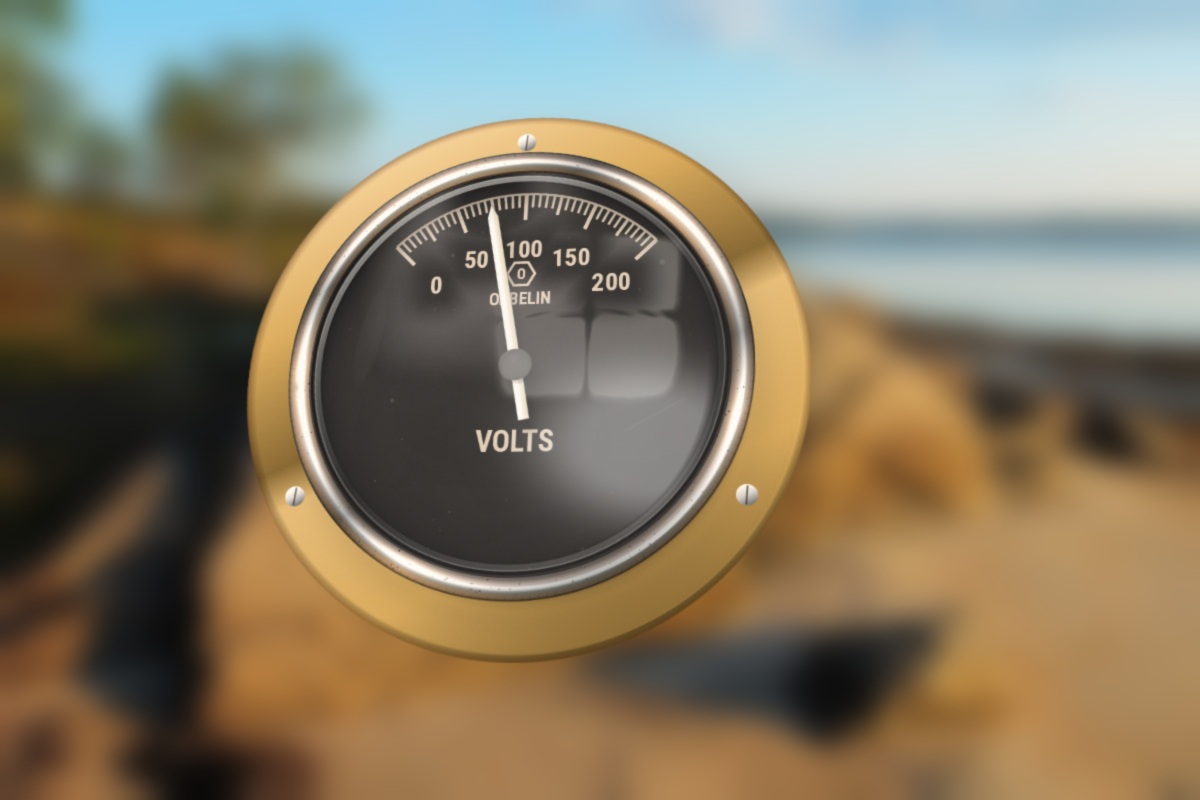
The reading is 75 V
